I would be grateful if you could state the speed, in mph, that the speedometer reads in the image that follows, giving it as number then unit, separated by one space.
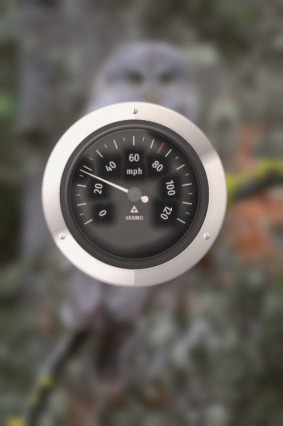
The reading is 27.5 mph
